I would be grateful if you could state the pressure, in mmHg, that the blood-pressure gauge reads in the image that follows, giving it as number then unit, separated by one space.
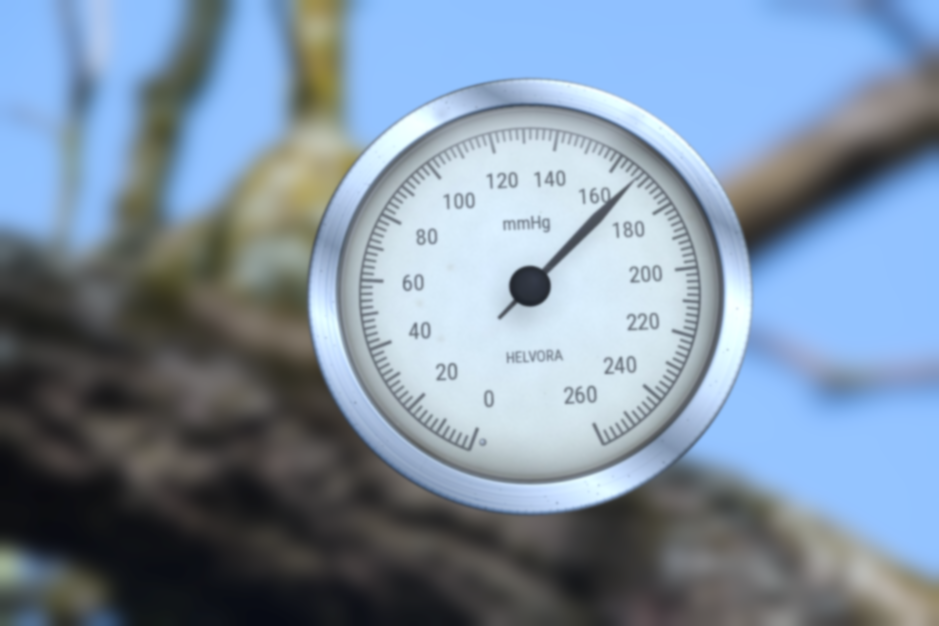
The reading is 168 mmHg
